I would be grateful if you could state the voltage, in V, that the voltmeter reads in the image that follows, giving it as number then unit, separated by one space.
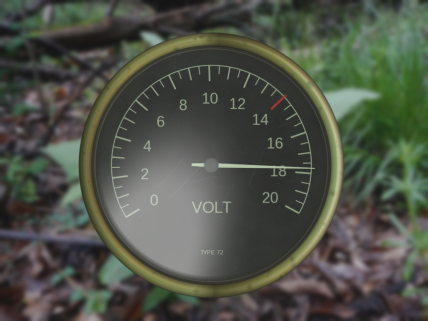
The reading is 17.75 V
